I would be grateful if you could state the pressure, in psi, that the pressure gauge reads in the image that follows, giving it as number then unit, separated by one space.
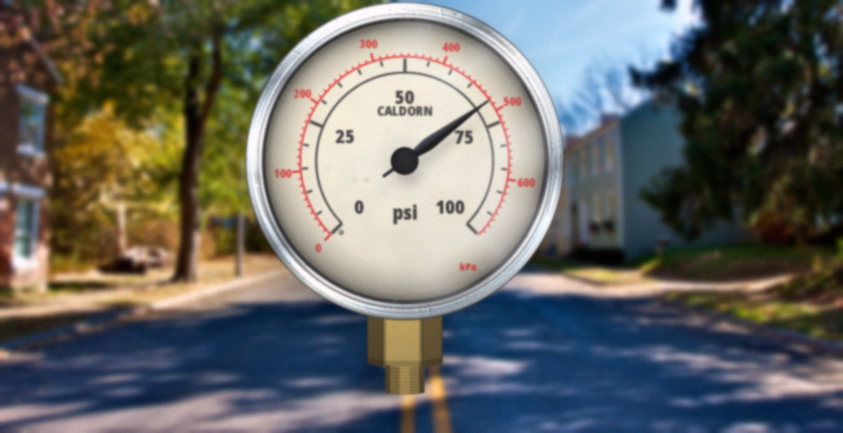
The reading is 70 psi
